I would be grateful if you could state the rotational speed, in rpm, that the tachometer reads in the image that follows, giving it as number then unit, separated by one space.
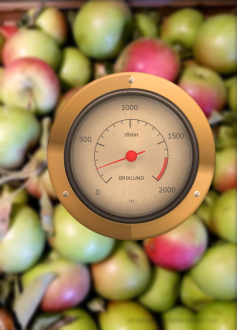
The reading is 200 rpm
